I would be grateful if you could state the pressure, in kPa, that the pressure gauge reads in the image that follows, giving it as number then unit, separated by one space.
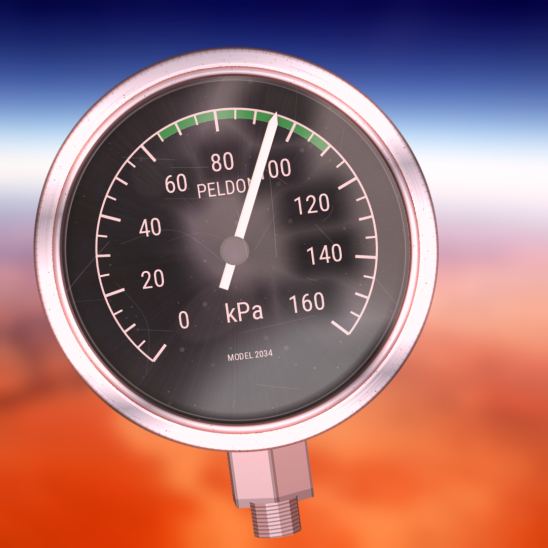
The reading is 95 kPa
